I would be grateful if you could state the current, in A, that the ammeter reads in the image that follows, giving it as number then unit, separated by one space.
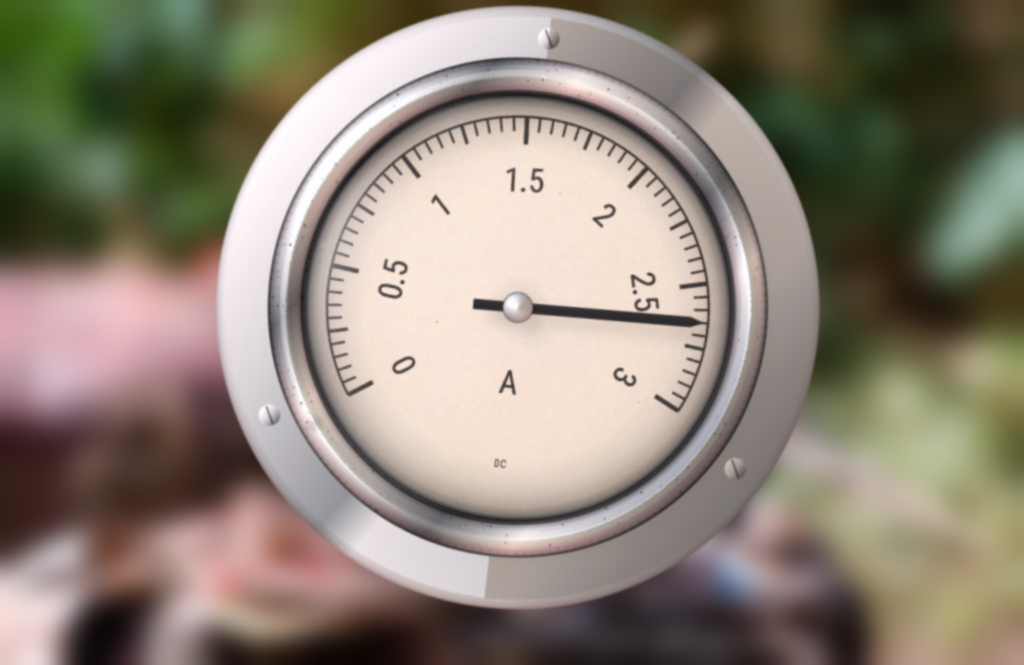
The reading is 2.65 A
